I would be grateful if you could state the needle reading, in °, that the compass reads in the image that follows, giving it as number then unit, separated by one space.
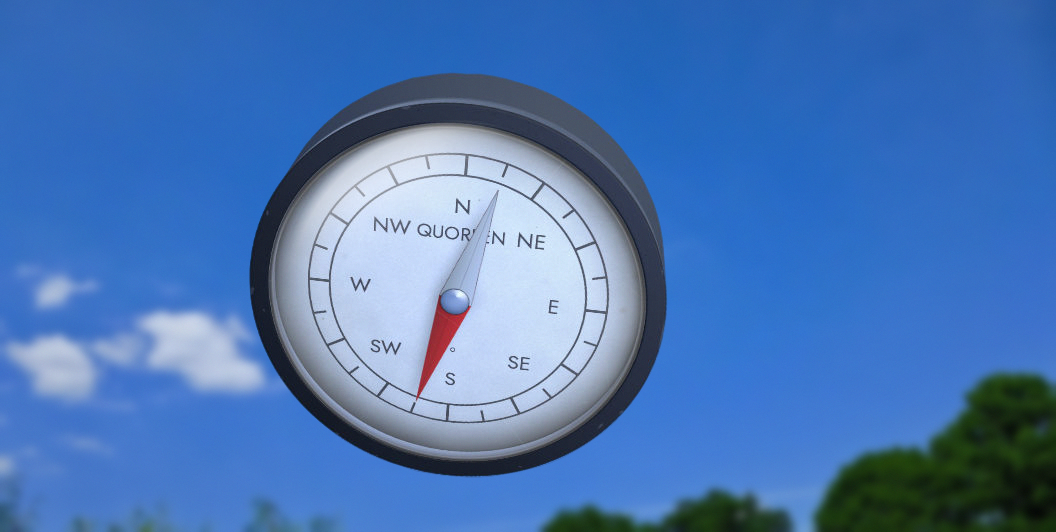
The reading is 195 °
